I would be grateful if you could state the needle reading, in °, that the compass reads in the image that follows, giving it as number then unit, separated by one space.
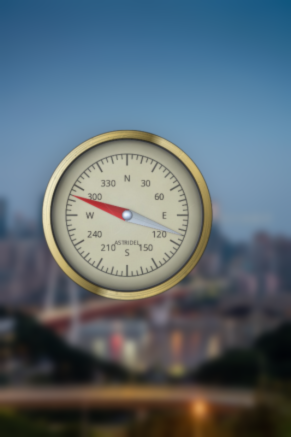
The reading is 290 °
